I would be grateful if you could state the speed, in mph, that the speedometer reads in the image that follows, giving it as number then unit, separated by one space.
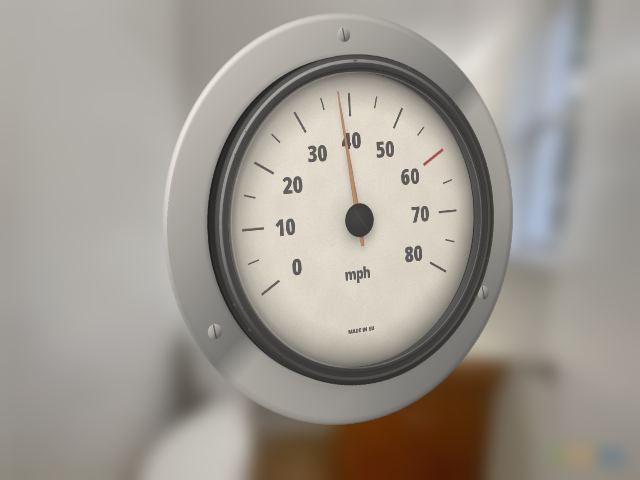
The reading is 37.5 mph
